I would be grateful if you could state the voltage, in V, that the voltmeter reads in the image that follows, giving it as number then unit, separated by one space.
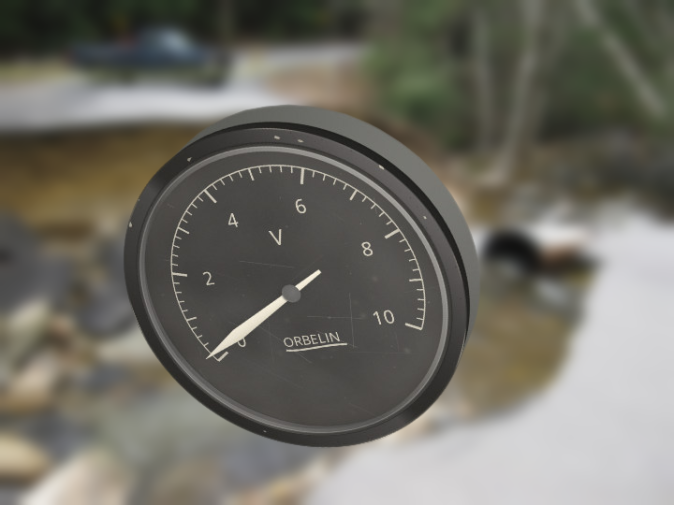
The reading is 0.2 V
